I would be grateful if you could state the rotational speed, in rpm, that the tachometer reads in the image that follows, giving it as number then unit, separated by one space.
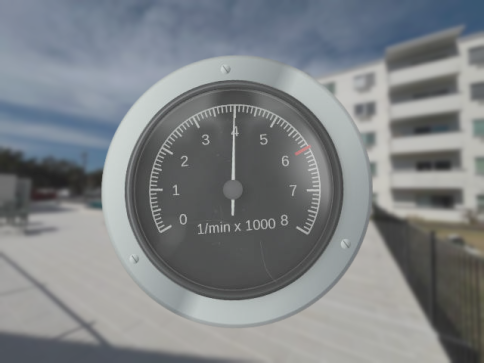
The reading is 4000 rpm
